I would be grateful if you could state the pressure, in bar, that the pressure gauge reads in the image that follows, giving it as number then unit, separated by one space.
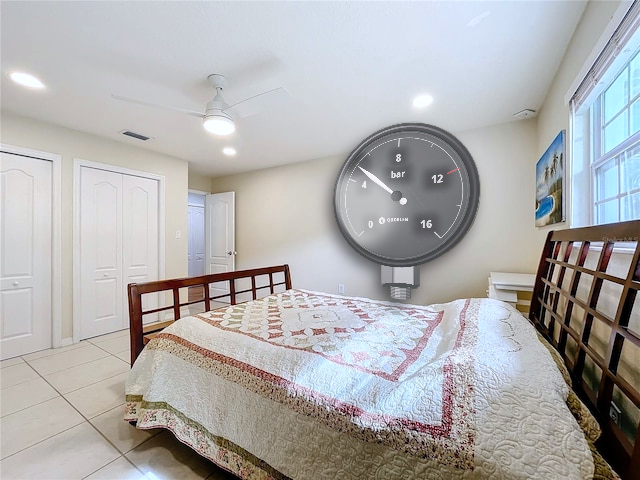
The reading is 5 bar
